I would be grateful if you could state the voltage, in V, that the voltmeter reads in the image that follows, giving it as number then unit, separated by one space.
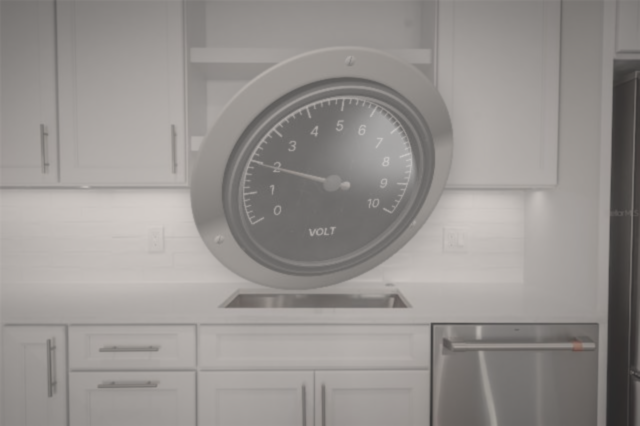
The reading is 2 V
